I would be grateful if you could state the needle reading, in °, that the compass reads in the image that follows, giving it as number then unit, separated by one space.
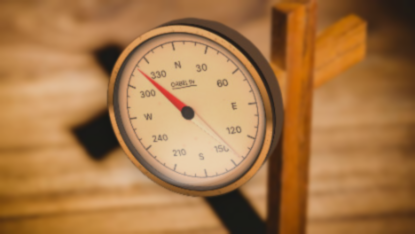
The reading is 320 °
